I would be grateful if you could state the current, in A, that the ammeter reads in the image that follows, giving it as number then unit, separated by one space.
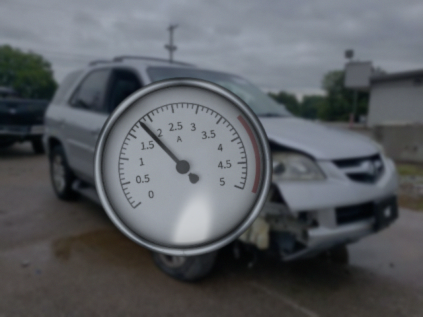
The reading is 1.8 A
